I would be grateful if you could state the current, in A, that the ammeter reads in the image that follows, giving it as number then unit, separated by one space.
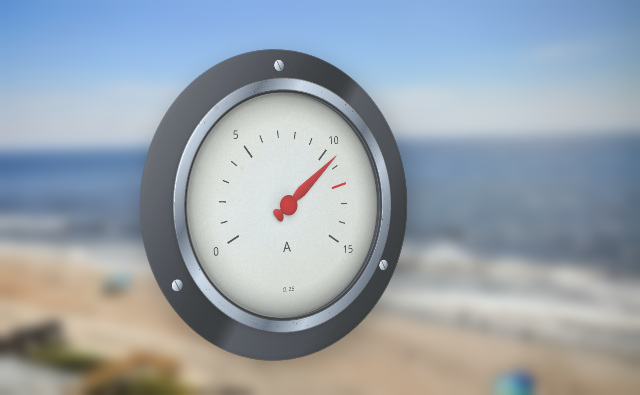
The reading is 10.5 A
